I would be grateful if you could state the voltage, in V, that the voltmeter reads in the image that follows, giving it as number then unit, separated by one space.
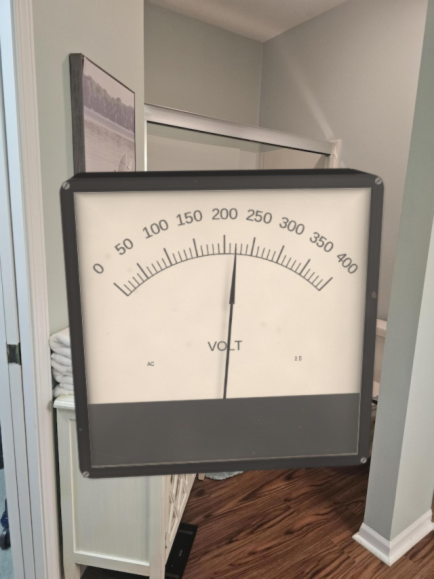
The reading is 220 V
